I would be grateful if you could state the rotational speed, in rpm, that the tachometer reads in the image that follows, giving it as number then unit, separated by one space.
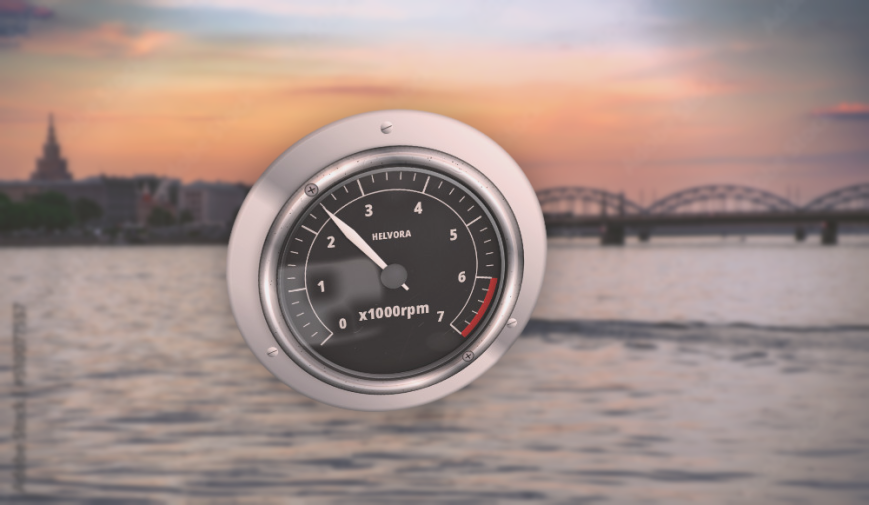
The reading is 2400 rpm
